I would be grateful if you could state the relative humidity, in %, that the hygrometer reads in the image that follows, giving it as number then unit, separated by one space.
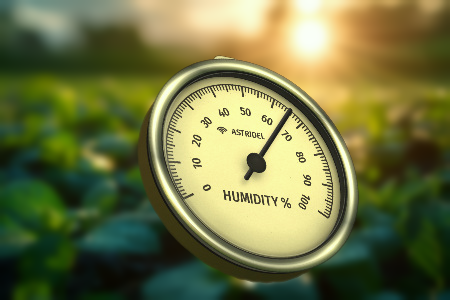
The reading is 65 %
